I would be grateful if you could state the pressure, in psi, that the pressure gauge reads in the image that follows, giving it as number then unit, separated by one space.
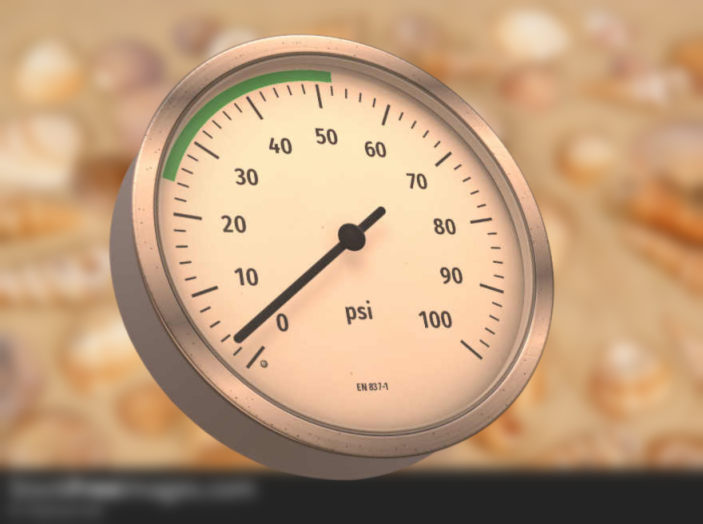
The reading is 3 psi
